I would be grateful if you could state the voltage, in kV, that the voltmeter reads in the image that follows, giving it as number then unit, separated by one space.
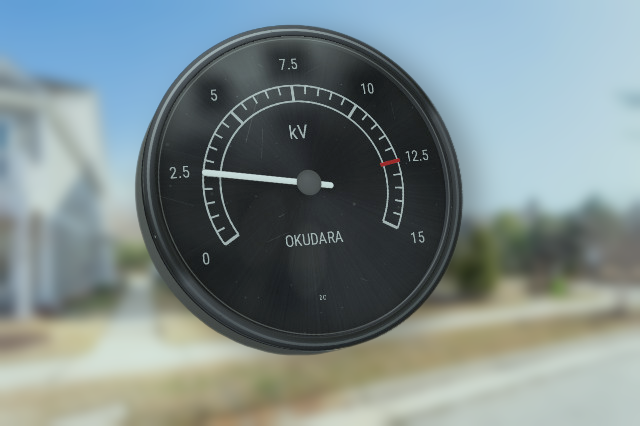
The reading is 2.5 kV
